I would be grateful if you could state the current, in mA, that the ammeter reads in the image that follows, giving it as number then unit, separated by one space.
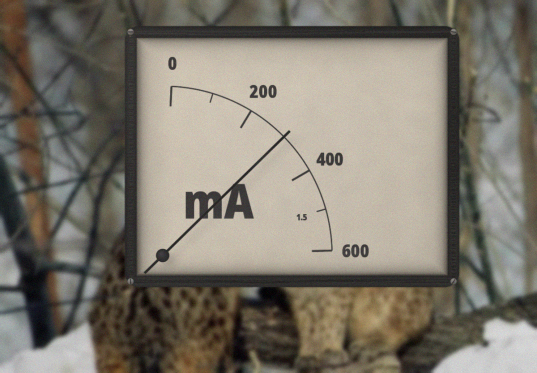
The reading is 300 mA
